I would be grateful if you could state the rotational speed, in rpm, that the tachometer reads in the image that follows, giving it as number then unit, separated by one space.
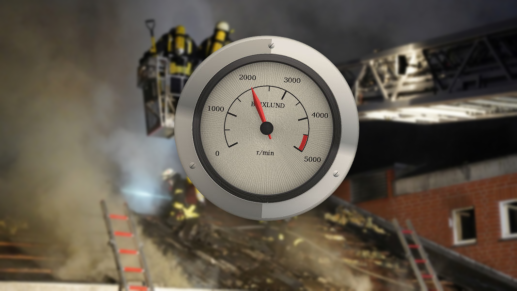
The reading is 2000 rpm
